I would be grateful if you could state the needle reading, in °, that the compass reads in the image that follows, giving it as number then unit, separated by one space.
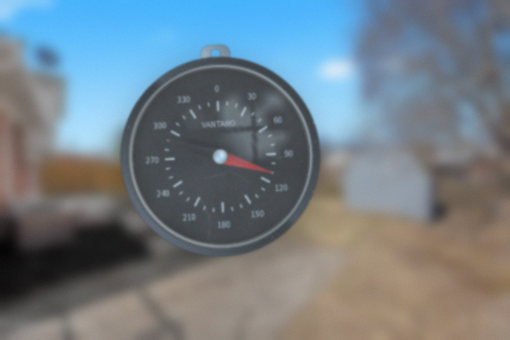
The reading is 110 °
